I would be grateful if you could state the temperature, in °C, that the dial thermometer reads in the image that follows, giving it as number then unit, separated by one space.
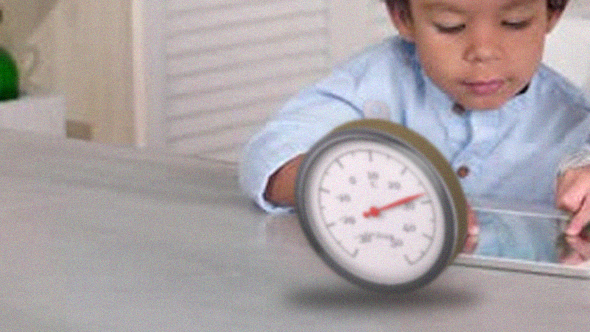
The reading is 27.5 °C
